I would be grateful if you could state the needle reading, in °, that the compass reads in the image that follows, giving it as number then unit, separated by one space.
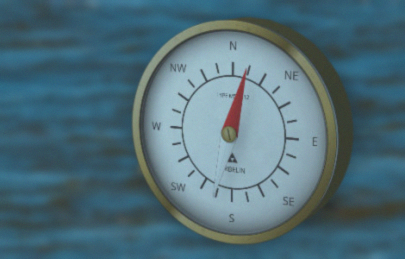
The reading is 15 °
